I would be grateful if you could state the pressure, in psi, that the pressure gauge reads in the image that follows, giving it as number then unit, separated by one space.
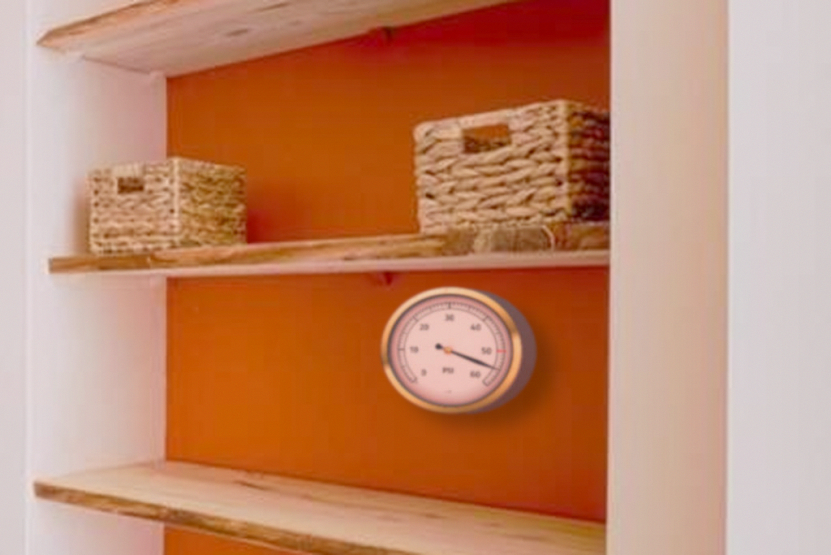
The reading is 55 psi
